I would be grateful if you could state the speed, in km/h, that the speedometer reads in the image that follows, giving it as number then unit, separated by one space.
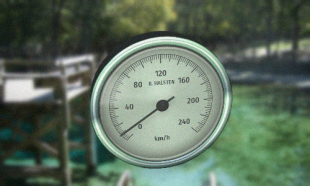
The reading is 10 km/h
